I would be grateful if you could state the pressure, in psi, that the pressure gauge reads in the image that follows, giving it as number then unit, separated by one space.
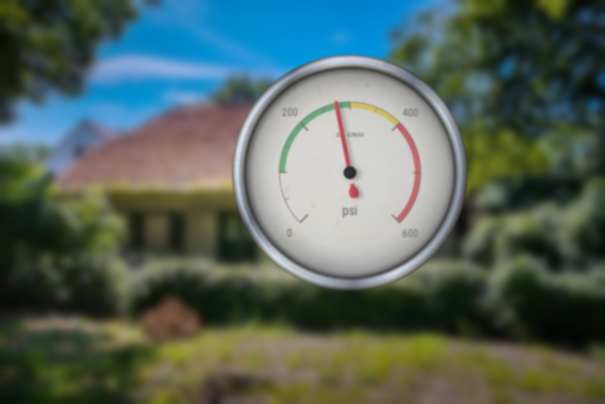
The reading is 275 psi
